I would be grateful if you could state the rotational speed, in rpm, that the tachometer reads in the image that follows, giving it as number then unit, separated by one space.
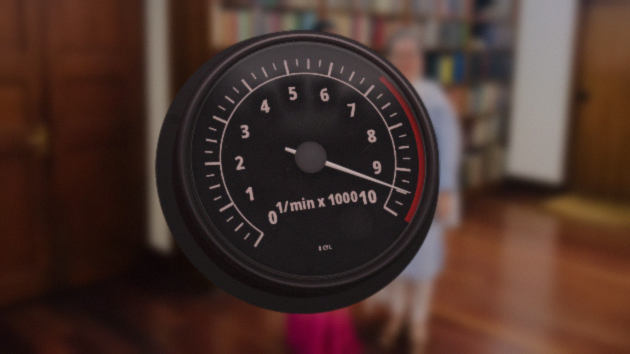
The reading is 9500 rpm
